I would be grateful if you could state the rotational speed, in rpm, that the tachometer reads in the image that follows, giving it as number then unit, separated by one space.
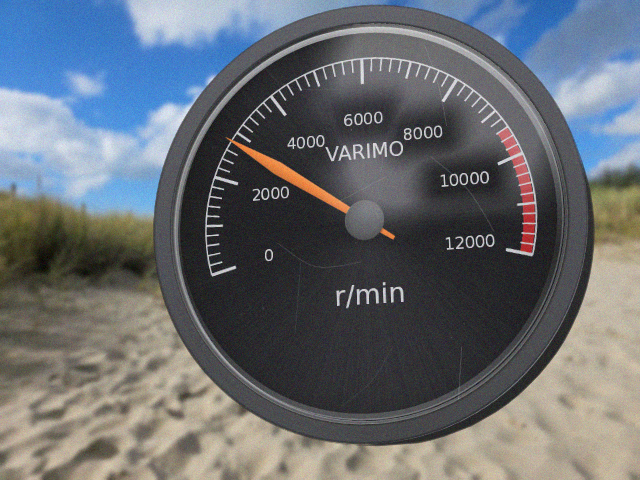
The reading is 2800 rpm
